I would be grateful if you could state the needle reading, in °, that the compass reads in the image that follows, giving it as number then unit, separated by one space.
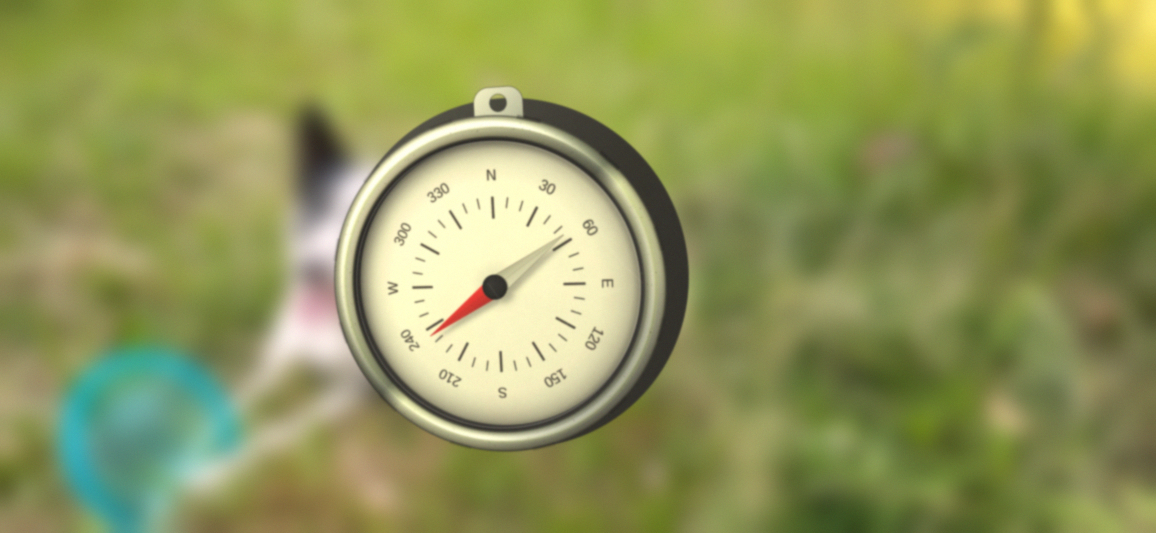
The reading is 235 °
